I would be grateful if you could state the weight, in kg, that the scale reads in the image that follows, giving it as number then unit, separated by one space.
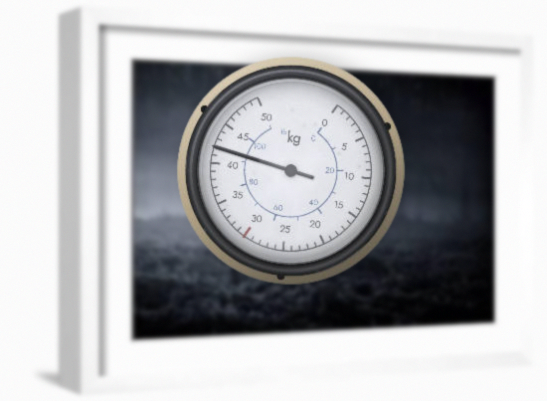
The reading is 42 kg
